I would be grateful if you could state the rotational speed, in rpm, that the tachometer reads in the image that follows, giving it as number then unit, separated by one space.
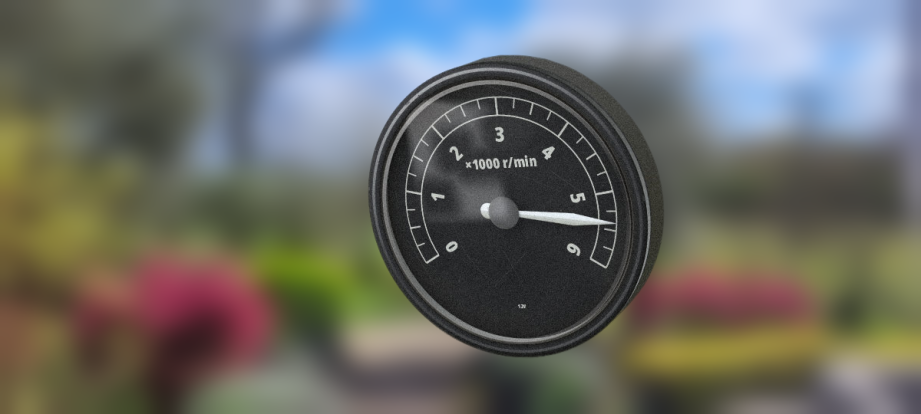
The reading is 5375 rpm
